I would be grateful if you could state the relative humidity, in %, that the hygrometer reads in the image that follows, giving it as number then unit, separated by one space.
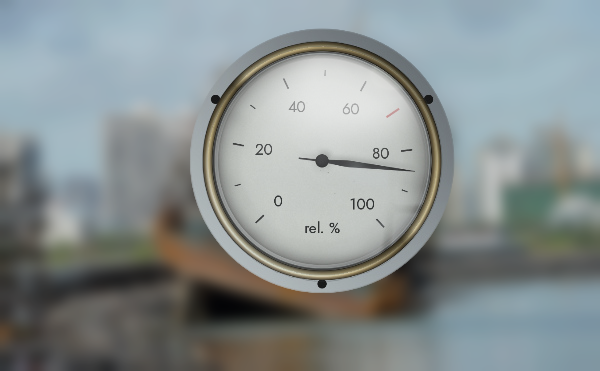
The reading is 85 %
